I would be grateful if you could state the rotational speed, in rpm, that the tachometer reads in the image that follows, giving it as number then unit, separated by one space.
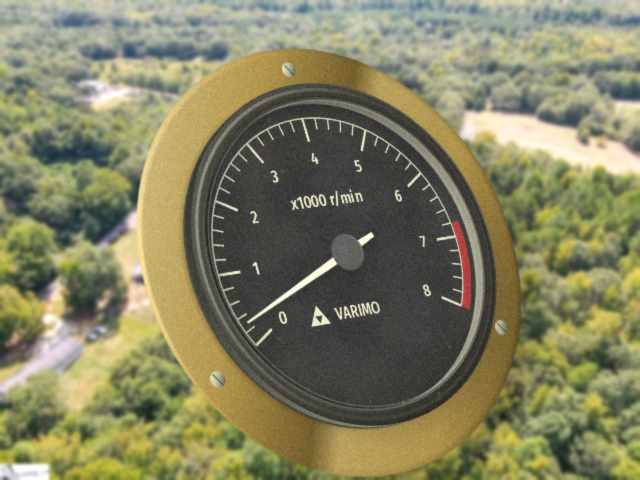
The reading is 300 rpm
